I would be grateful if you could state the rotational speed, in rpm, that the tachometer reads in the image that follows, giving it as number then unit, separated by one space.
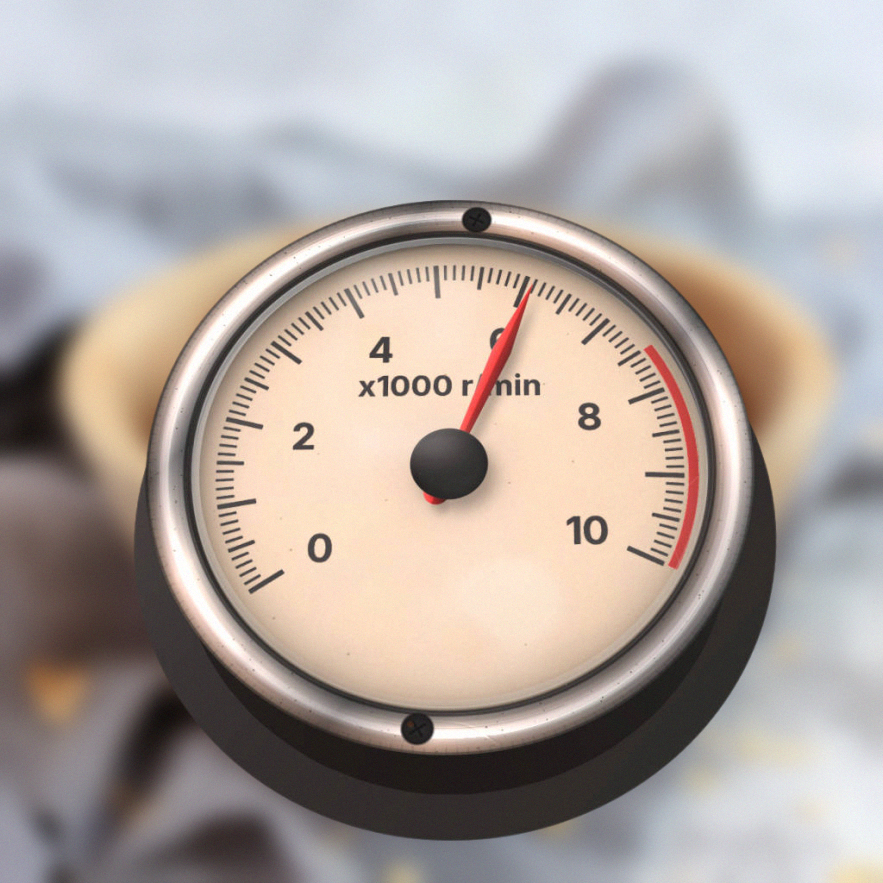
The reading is 6100 rpm
